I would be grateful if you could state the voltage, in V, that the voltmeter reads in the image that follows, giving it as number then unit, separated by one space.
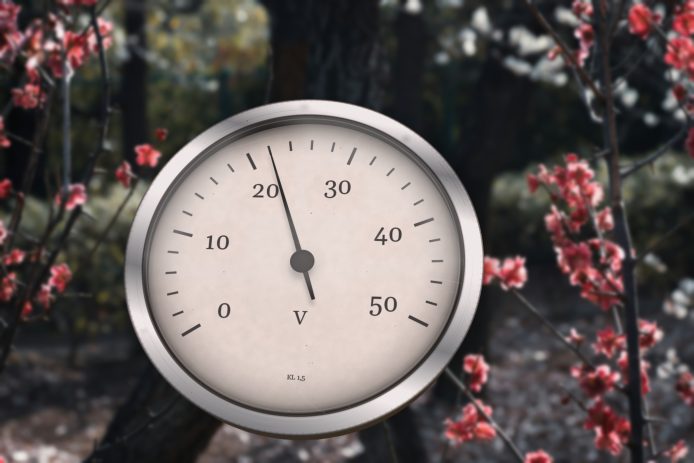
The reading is 22 V
